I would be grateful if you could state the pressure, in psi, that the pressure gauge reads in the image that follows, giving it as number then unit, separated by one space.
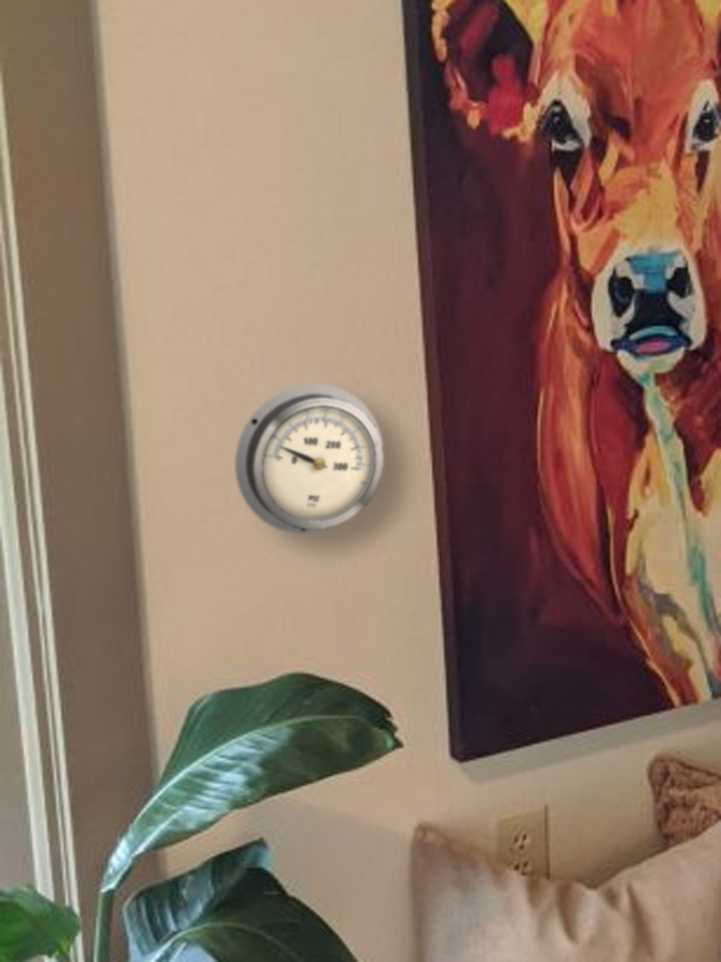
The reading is 25 psi
